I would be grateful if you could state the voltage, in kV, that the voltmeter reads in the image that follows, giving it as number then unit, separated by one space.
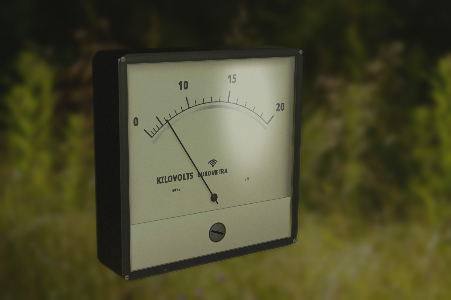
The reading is 6 kV
